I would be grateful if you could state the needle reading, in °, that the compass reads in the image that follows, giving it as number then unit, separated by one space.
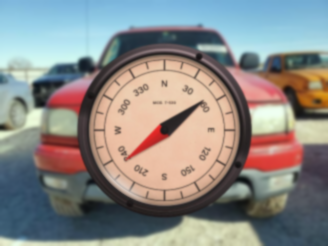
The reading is 232.5 °
